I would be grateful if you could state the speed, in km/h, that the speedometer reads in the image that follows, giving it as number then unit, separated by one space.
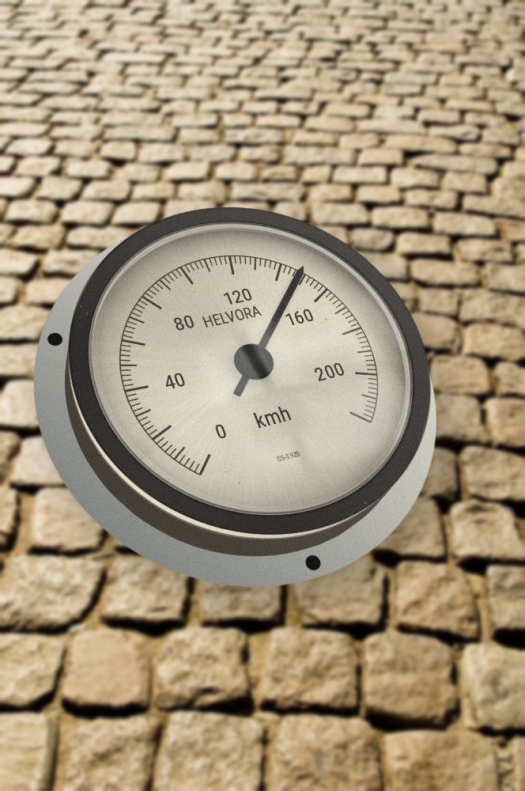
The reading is 148 km/h
